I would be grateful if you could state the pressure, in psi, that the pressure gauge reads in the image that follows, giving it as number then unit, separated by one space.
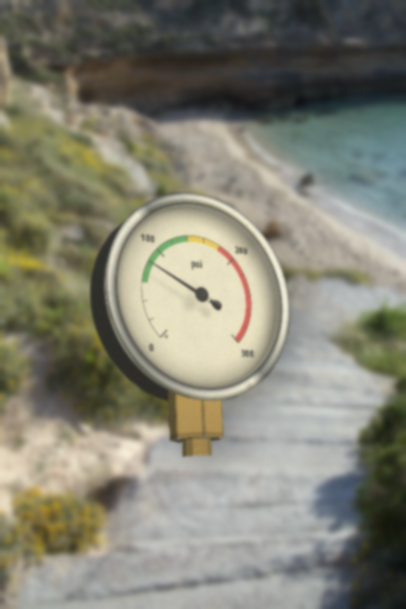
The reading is 80 psi
